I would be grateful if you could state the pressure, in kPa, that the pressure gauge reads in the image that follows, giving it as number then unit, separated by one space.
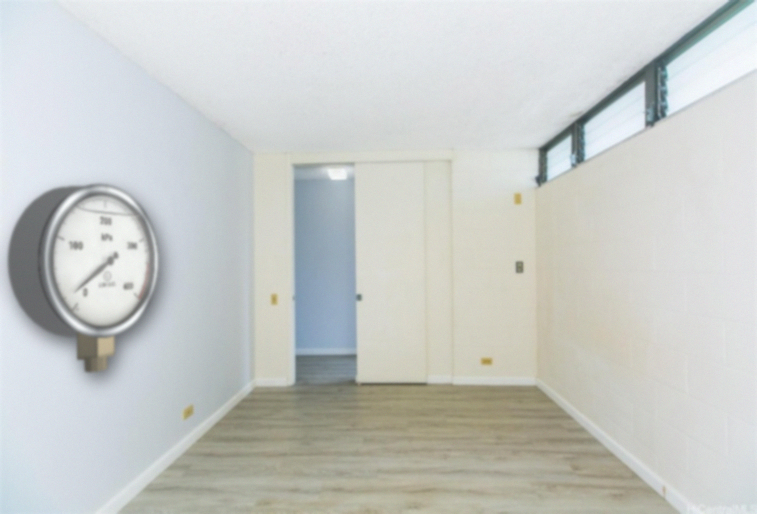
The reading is 20 kPa
